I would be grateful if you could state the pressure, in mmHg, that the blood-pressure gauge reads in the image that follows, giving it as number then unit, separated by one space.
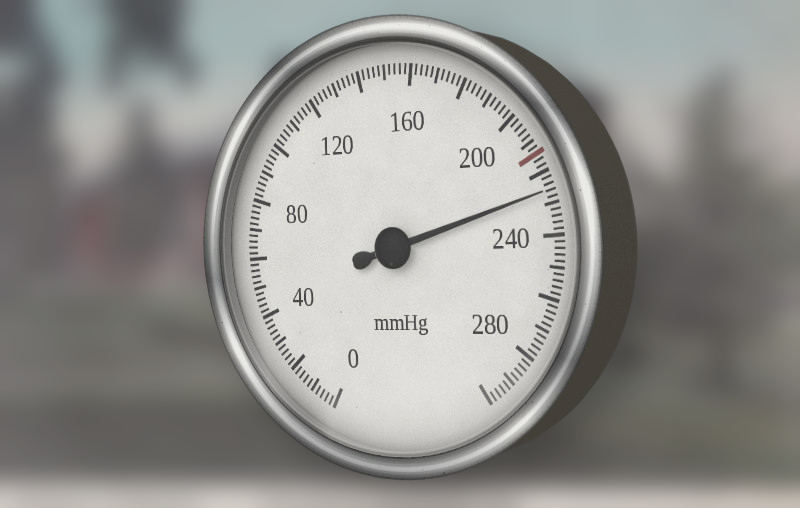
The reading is 226 mmHg
